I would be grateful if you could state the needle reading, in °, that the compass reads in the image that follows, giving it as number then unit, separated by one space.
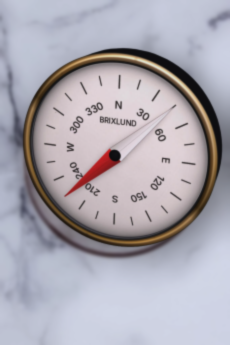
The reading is 225 °
